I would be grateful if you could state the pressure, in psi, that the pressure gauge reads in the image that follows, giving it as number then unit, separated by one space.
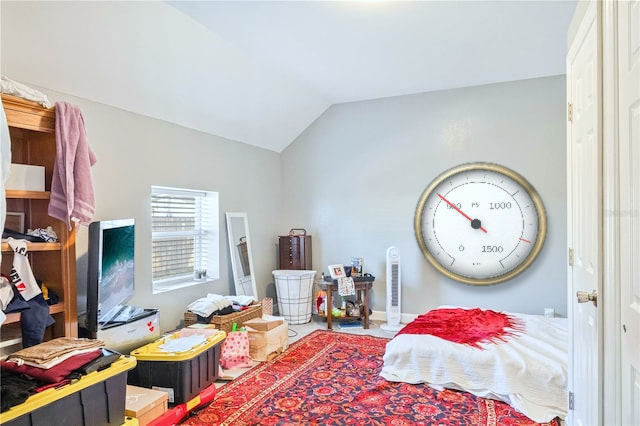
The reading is 500 psi
